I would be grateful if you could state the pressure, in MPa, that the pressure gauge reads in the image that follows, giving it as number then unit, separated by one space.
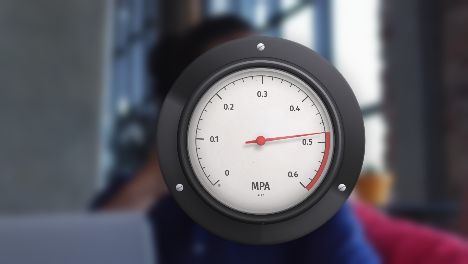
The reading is 0.48 MPa
